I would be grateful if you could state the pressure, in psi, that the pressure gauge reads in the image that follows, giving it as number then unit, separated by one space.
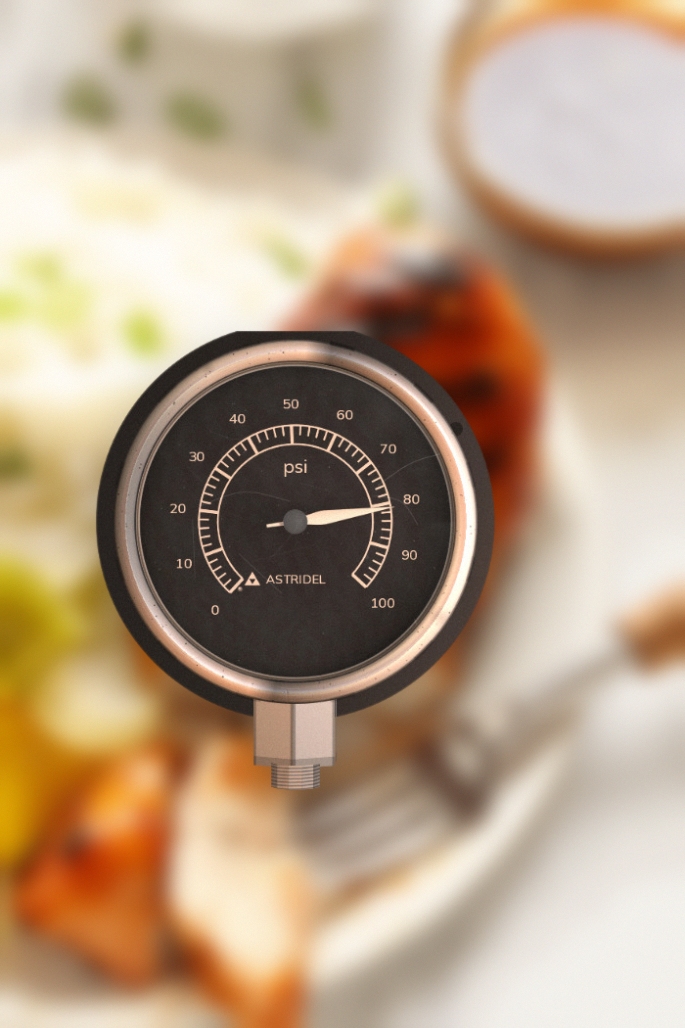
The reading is 81 psi
